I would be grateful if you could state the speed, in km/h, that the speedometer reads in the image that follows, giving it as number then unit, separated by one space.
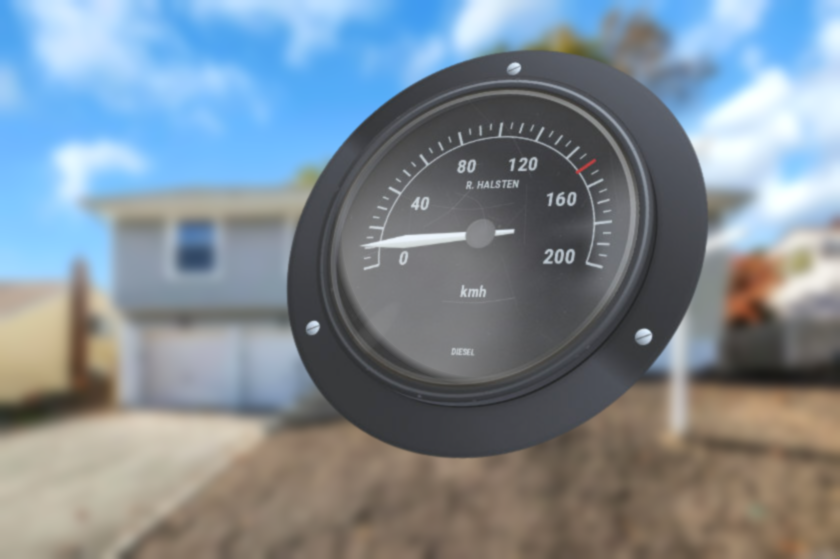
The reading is 10 km/h
